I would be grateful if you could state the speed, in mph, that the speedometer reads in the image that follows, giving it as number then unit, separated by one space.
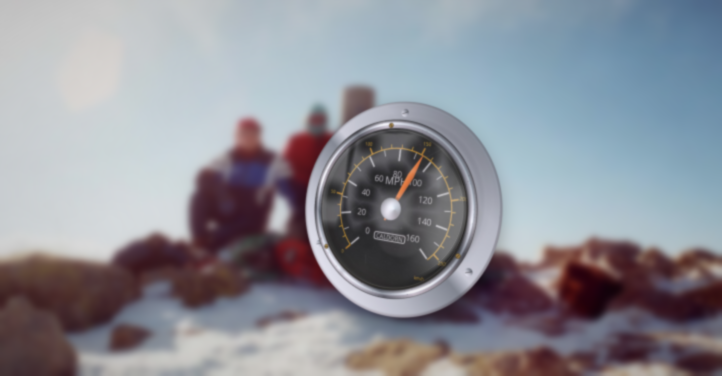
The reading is 95 mph
